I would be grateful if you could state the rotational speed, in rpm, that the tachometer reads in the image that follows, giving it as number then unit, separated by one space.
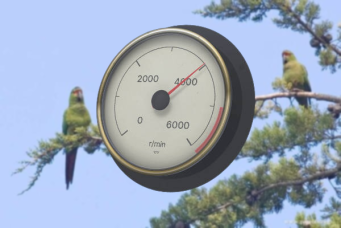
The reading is 4000 rpm
